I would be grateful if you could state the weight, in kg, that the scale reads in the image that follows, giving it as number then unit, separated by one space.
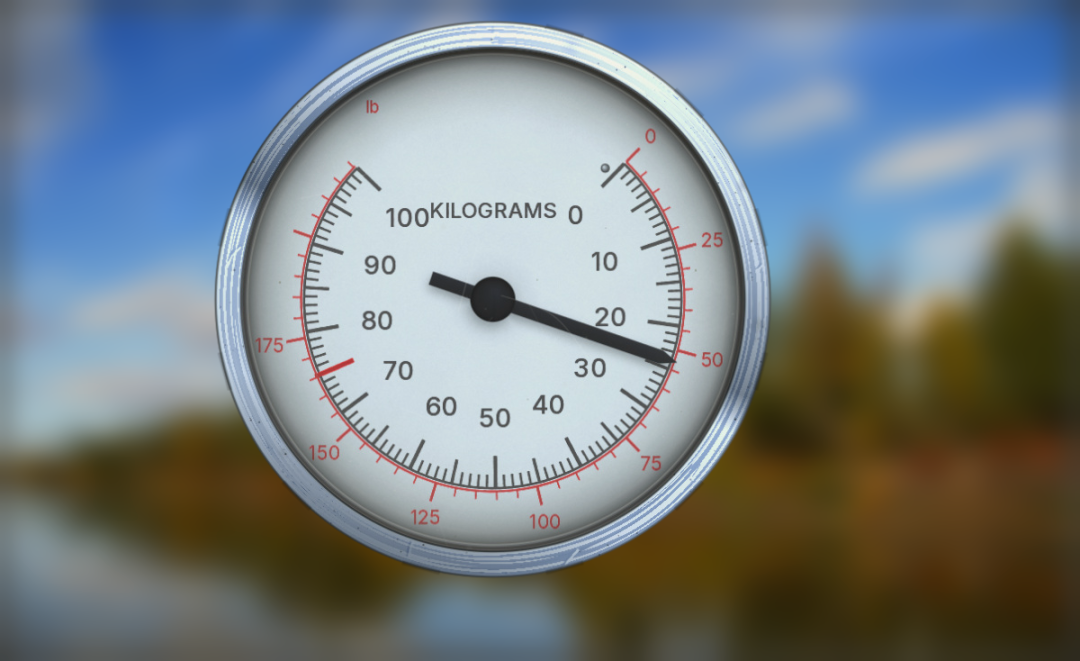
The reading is 24 kg
